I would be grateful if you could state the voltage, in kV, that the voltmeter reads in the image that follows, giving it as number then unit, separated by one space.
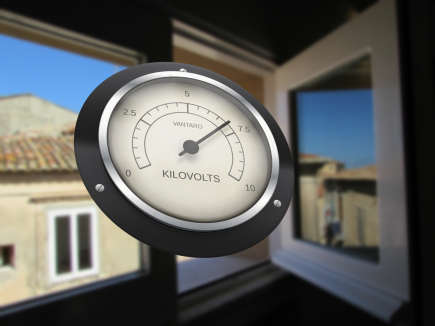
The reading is 7 kV
